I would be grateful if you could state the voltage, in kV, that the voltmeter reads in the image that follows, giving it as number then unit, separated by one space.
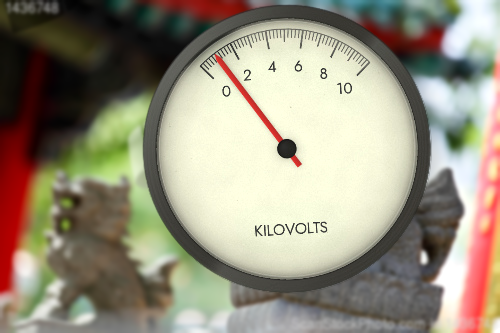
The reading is 1 kV
